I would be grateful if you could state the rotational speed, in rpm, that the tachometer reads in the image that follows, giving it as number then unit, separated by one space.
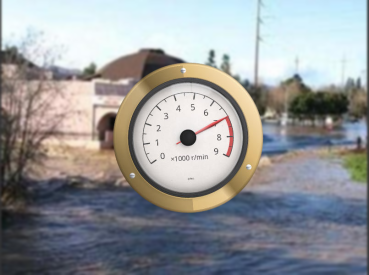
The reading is 7000 rpm
